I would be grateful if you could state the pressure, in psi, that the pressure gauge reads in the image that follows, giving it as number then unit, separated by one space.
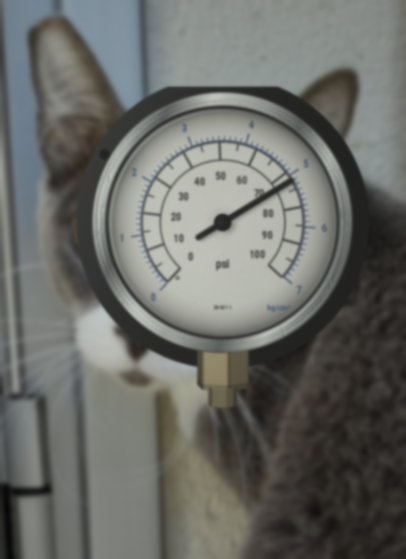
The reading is 72.5 psi
